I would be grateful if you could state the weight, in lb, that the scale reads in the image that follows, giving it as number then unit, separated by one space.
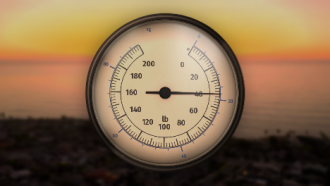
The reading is 40 lb
